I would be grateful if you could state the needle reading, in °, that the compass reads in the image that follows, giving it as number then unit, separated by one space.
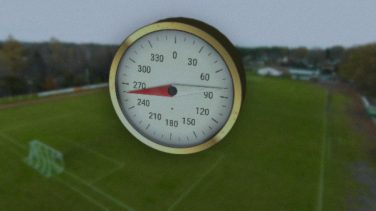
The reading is 260 °
